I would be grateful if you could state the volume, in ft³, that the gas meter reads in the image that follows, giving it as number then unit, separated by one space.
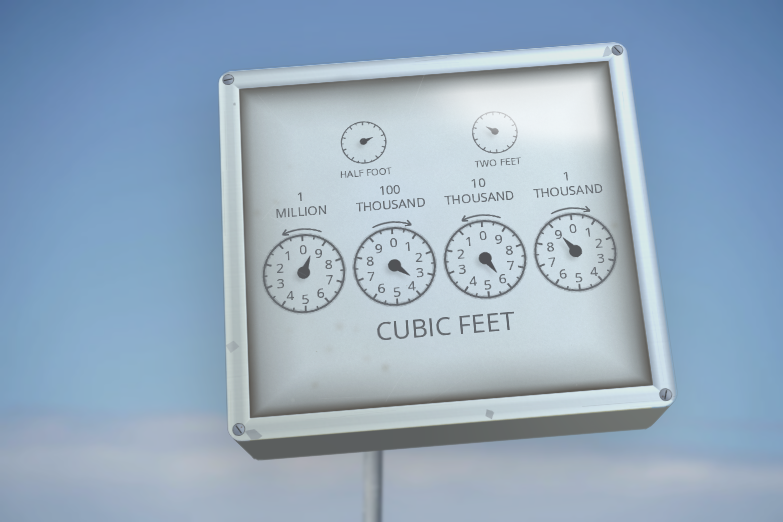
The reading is 935900 ft³
